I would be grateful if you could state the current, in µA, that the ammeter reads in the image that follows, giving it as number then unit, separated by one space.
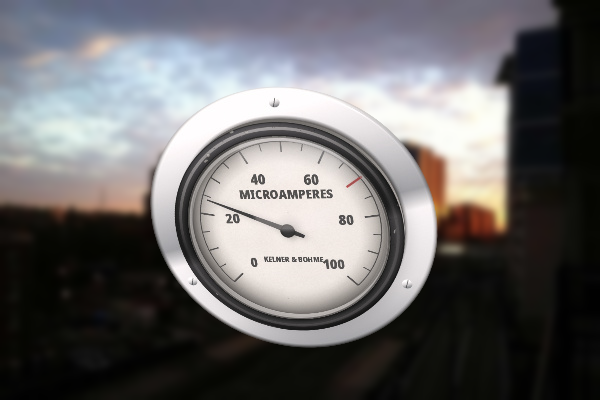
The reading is 25 µA
